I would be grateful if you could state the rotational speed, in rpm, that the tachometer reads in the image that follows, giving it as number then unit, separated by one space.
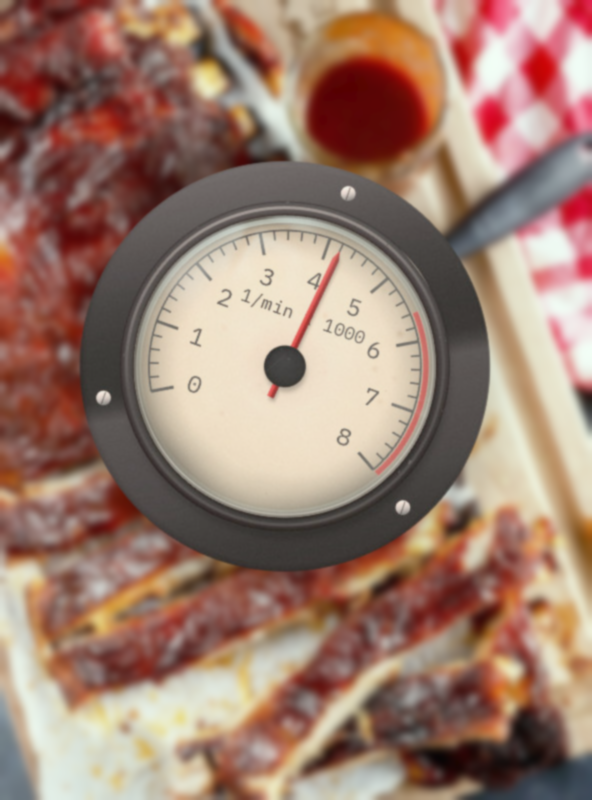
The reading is 4200 rpm
